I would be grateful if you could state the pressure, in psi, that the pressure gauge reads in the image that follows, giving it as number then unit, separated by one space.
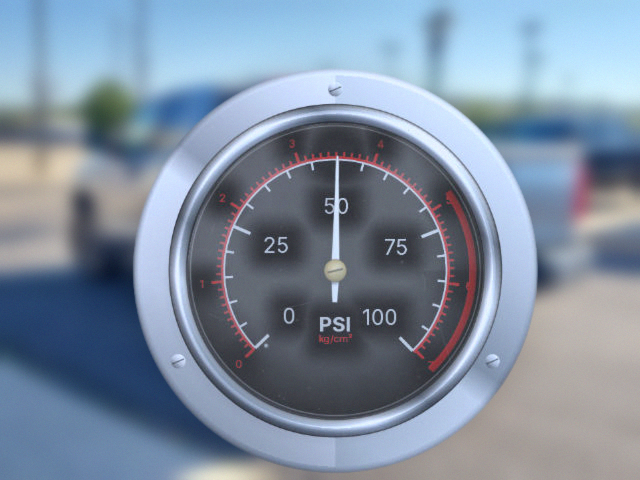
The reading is 50 psi
